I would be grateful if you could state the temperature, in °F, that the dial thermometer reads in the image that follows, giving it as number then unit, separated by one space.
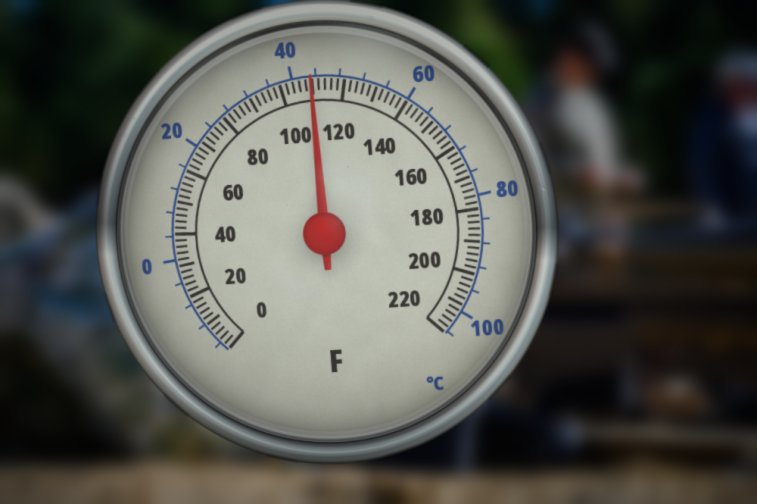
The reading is 110 °F
